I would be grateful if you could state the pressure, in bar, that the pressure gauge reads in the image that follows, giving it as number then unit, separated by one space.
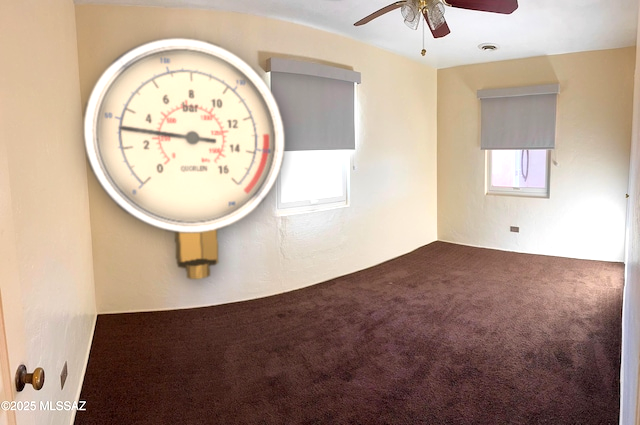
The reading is 3 bar
